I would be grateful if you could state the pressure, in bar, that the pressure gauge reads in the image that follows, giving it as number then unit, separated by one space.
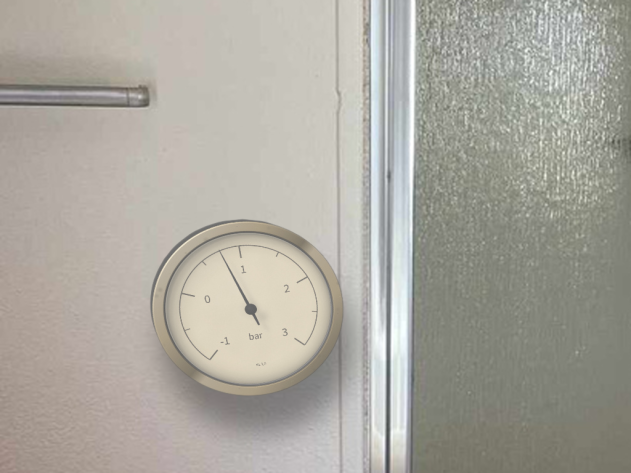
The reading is 0.75 bar
